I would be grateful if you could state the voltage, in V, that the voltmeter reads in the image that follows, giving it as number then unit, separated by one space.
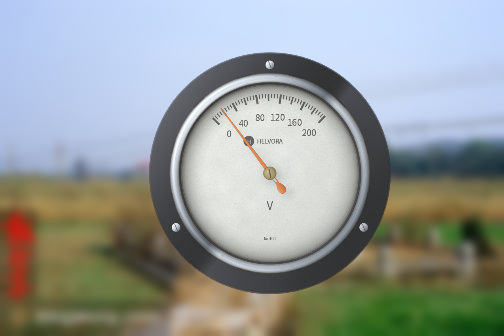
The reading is 20 V
